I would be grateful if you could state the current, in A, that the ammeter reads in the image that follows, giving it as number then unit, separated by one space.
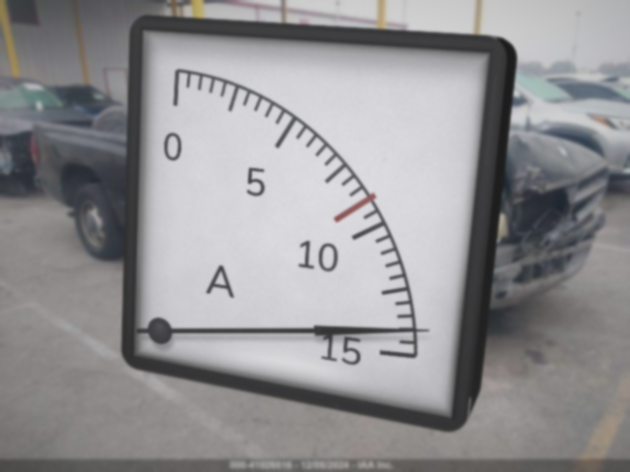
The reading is 14 A
